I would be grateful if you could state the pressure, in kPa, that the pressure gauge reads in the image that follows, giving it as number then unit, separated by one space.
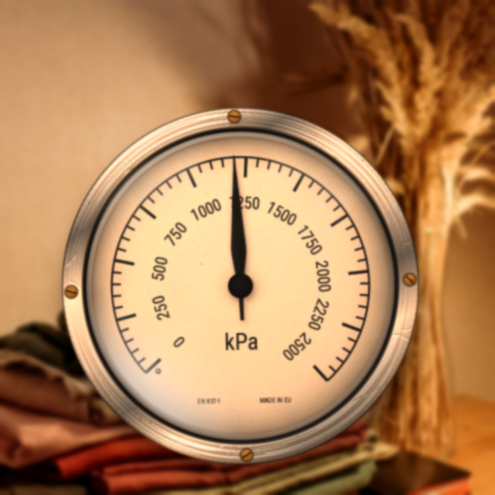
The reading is 1200 kPa
